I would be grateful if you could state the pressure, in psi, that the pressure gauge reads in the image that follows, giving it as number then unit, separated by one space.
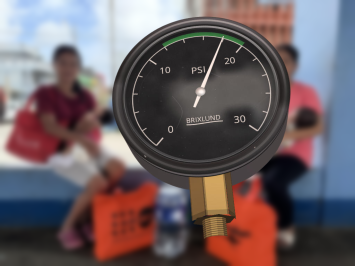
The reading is 18 psi
